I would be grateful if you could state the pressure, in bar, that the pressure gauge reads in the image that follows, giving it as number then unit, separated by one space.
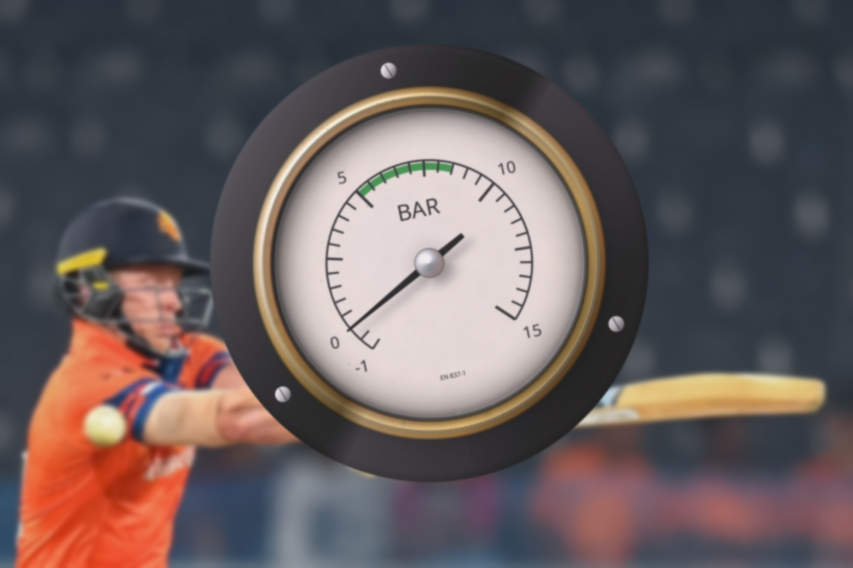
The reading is 0 bar
